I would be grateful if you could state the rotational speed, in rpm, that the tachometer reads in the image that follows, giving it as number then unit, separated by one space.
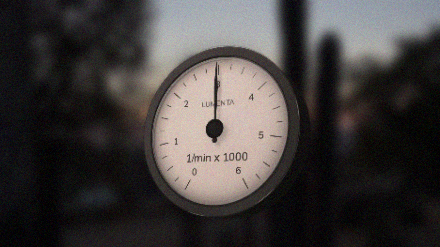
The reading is 3000 rpm
